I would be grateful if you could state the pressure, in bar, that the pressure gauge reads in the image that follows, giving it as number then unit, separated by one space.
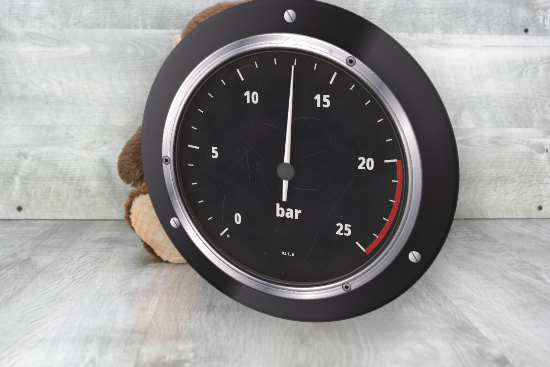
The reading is 13 bar
